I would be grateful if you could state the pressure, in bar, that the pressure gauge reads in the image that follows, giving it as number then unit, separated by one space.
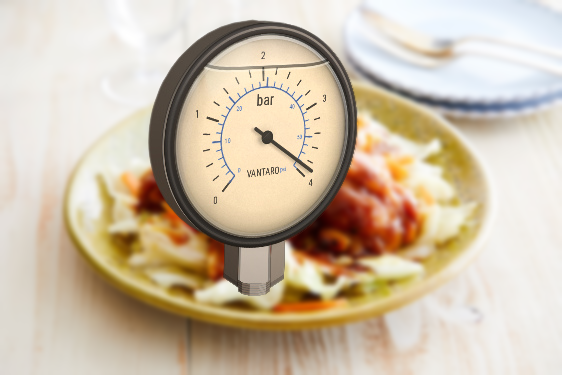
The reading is 3.9 bar
